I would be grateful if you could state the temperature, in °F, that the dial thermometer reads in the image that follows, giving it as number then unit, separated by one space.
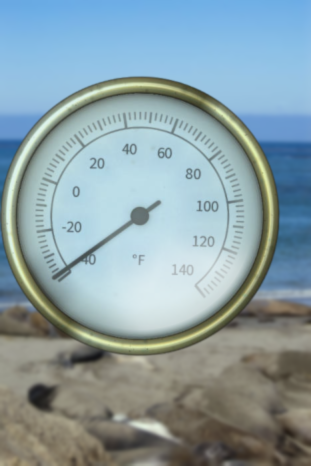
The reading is -38 °F
